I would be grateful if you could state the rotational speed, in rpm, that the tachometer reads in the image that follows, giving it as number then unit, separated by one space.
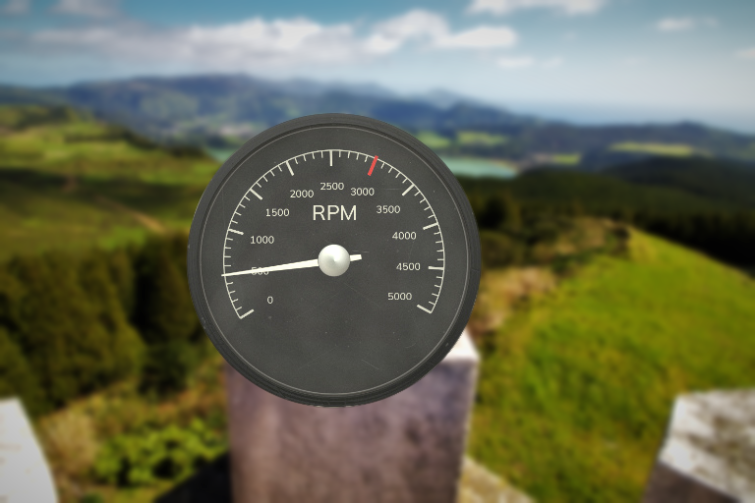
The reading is 500 rpm
